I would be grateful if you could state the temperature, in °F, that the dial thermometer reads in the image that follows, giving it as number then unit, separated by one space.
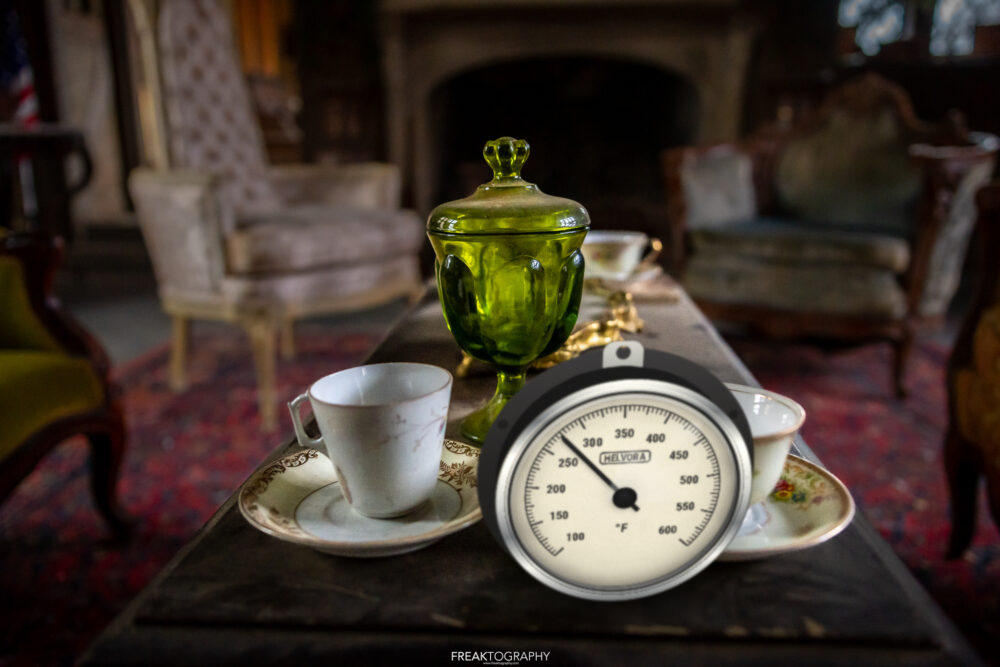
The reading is 275 °F
